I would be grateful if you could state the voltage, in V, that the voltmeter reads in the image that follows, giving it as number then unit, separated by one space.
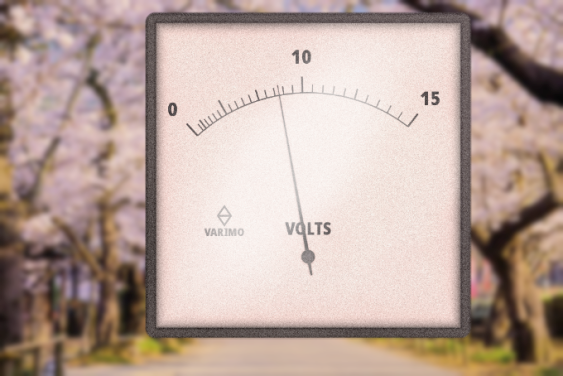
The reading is 8.75 V
